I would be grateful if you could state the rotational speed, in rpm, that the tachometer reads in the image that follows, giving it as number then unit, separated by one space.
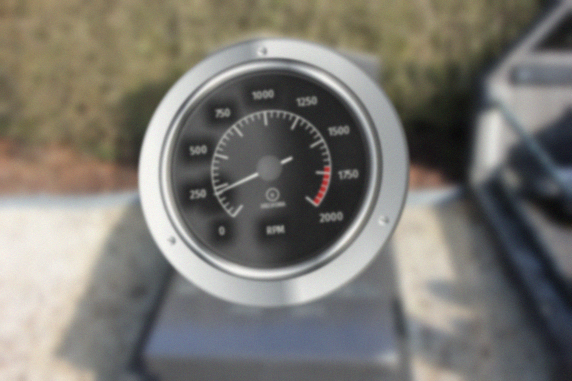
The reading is 200 rpm
